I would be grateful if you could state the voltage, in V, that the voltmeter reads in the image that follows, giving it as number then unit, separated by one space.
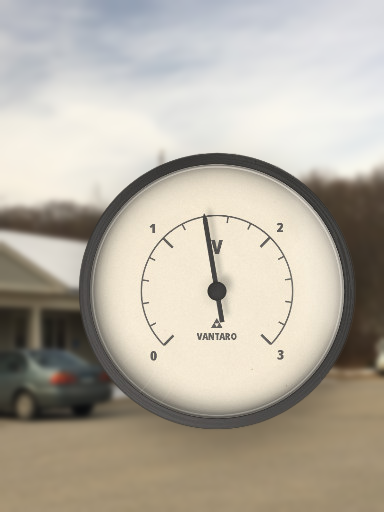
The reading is 1.4 V
